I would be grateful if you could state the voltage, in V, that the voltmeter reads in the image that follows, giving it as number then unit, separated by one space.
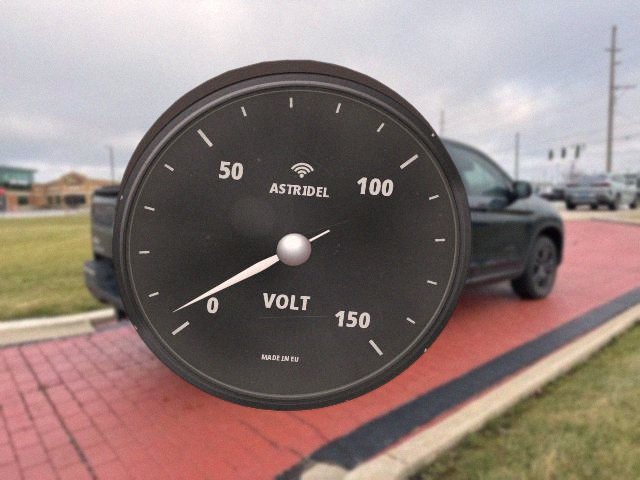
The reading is 5 V
